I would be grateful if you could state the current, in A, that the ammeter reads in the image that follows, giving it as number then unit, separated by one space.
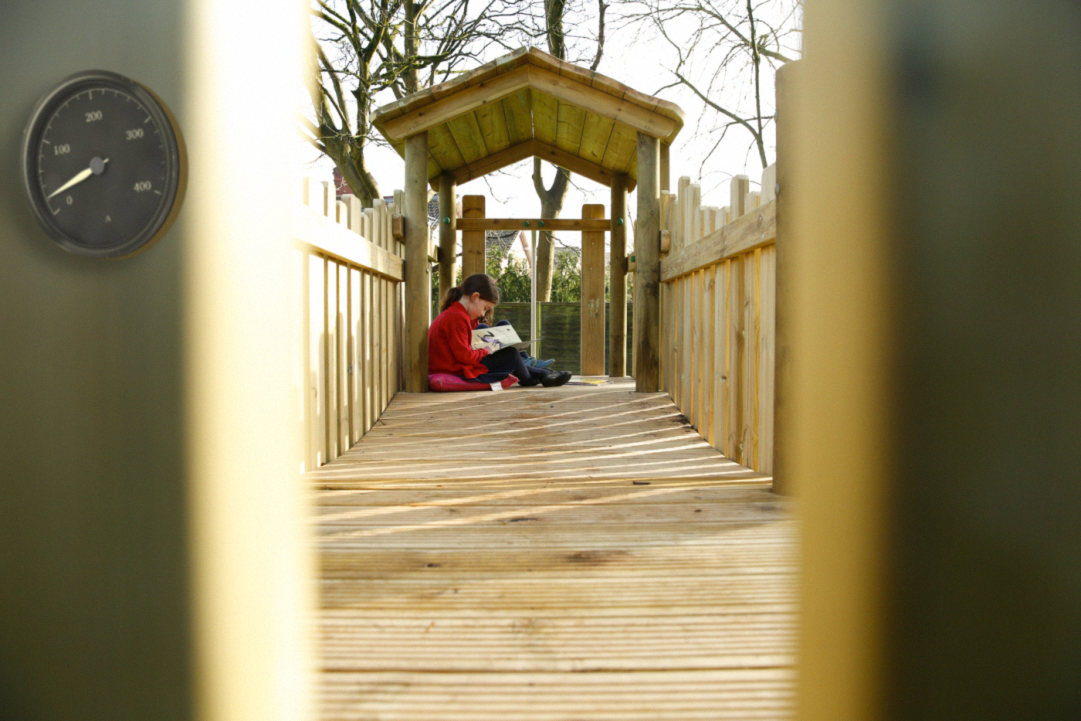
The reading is 20 A
